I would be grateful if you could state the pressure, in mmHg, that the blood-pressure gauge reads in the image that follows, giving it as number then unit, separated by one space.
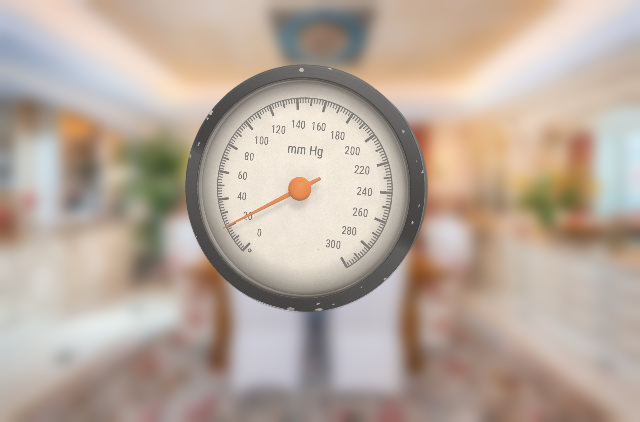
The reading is 20 mmHg
